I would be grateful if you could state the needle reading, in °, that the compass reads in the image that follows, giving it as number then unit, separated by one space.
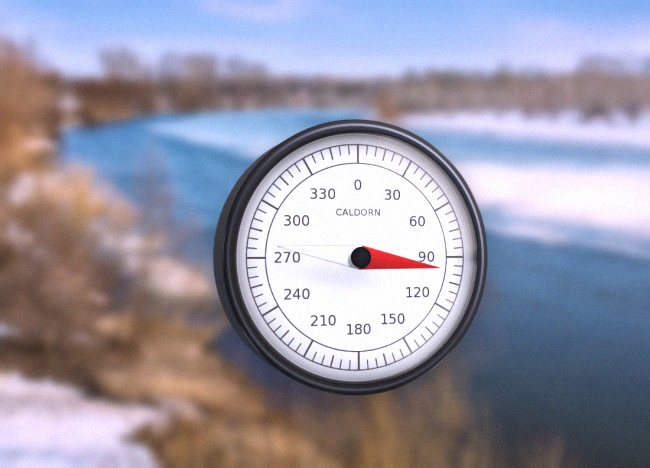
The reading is 97.5 °
